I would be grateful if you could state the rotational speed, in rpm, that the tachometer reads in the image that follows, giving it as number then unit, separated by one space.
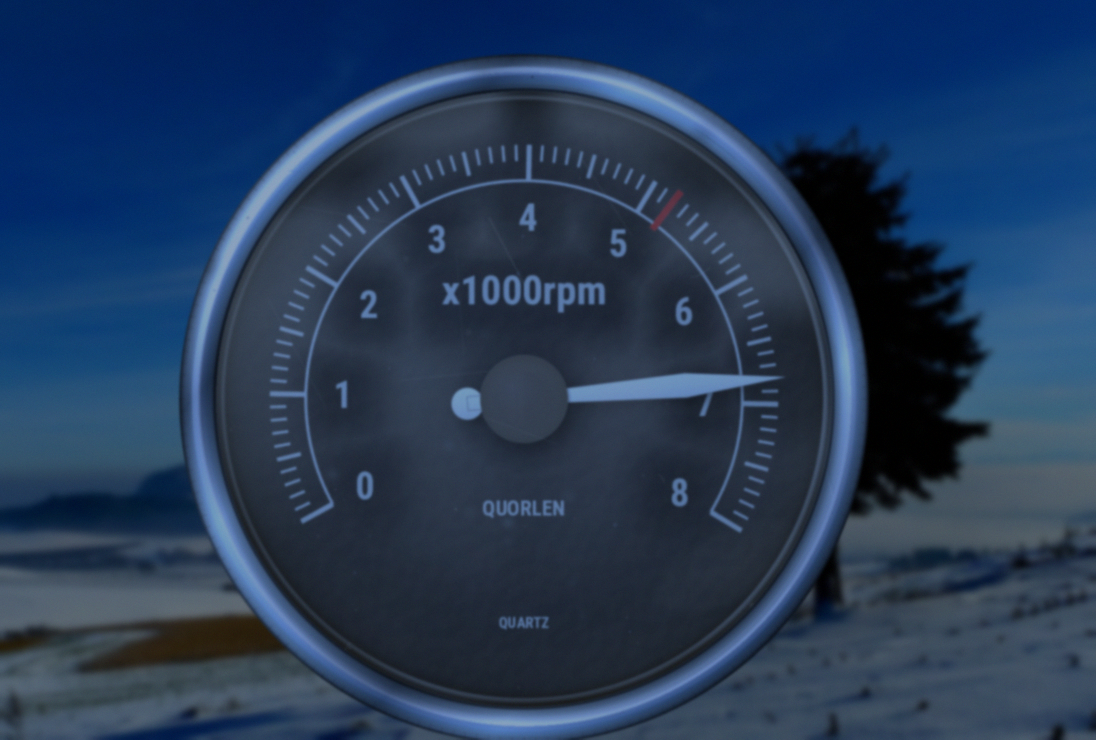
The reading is 6800 rpm
